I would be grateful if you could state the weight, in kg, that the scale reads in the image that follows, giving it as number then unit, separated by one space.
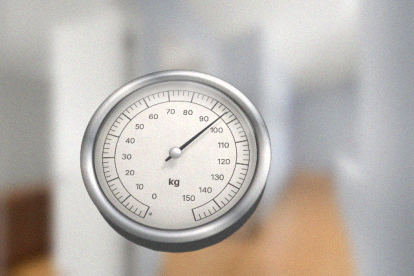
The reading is 96 kg
